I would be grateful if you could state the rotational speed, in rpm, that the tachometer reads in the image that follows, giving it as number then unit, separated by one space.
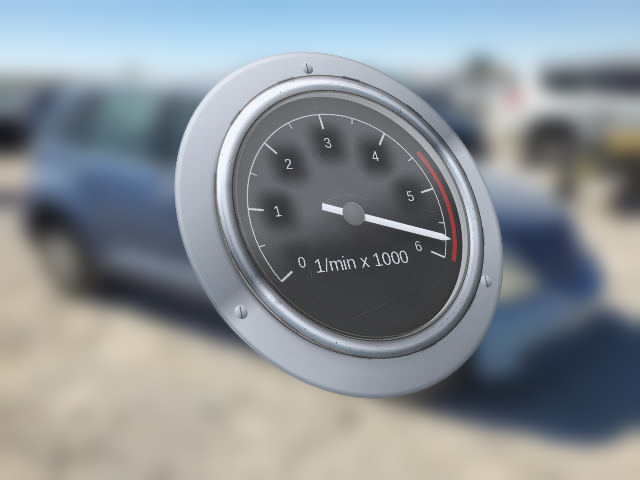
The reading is 5750 rpm
